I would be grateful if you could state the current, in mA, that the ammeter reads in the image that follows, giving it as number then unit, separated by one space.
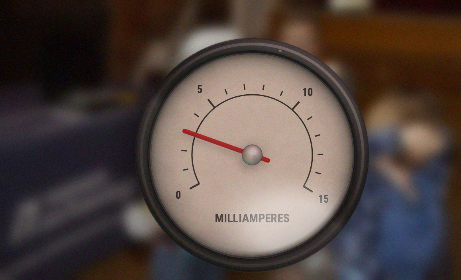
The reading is 3 mA
